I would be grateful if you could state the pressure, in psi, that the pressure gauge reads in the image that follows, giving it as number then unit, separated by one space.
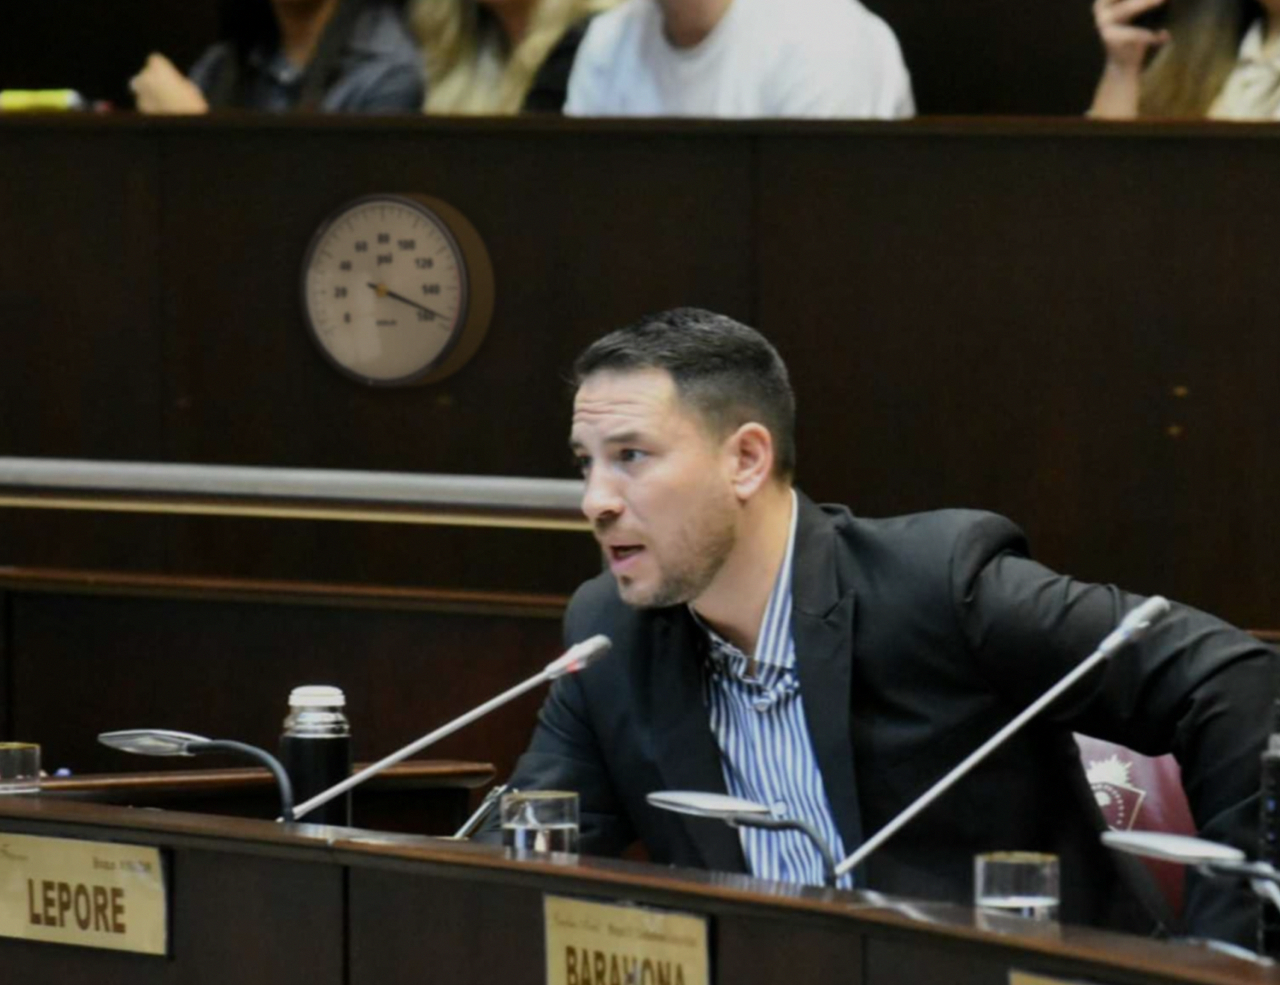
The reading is 155 psi
